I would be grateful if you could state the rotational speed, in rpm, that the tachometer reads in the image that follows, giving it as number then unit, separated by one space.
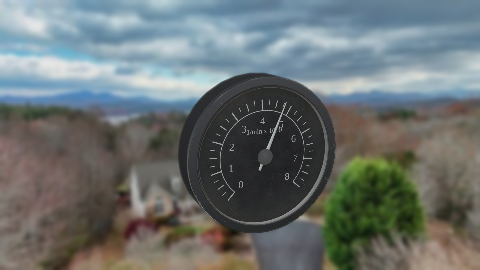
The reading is 4750 rpm
